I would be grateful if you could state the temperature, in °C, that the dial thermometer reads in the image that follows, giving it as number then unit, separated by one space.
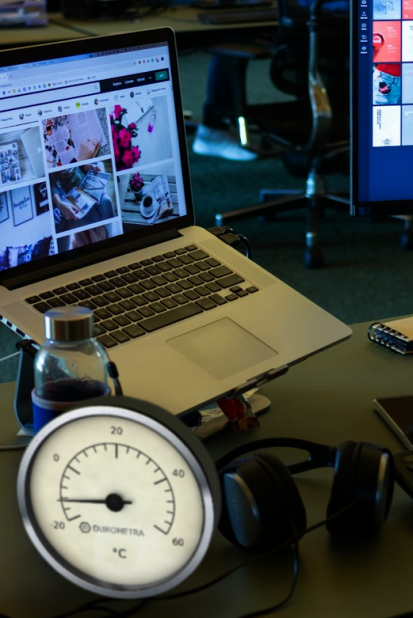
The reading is -12 °C
